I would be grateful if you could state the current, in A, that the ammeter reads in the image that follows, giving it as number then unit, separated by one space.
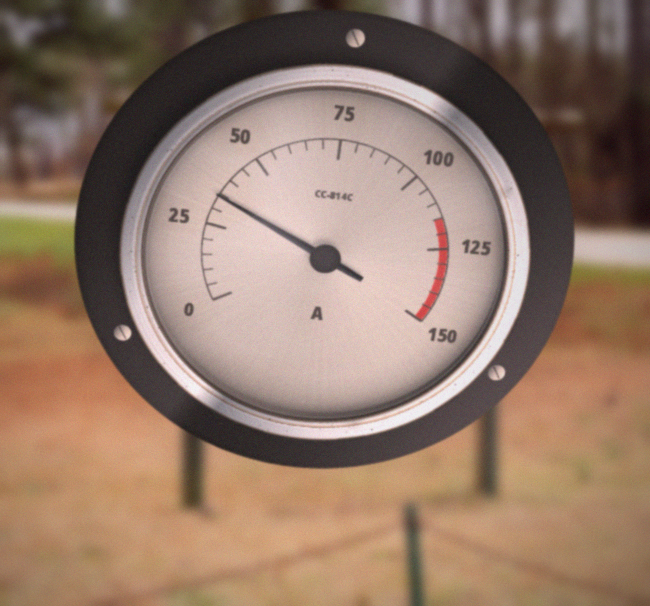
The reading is 35 A
